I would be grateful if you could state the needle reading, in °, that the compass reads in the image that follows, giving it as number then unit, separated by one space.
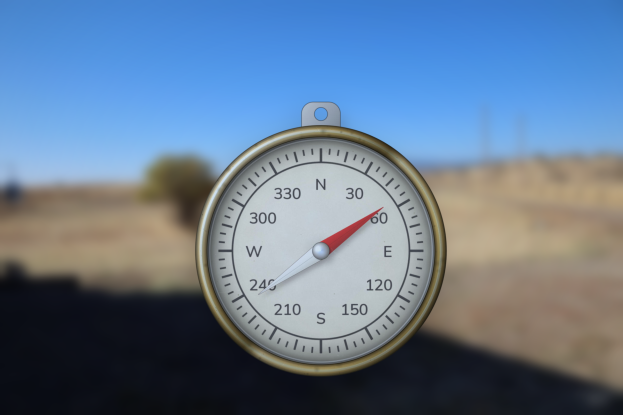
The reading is 55 °
